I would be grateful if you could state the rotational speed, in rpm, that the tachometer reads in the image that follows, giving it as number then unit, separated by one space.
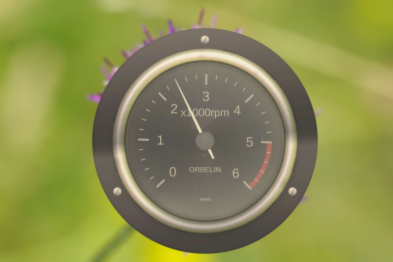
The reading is 2400 rpm
